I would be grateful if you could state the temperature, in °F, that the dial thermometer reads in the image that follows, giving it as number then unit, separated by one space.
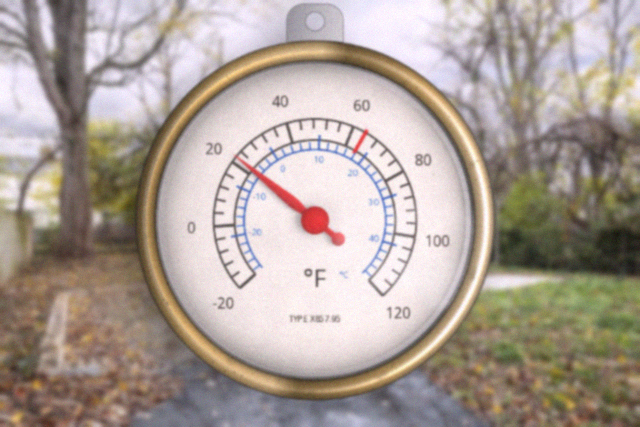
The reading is 22 °F
